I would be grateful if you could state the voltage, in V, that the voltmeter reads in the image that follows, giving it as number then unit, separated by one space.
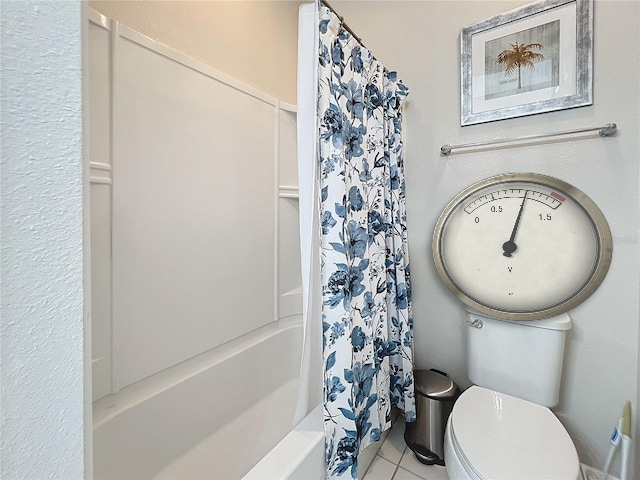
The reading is 1 V
